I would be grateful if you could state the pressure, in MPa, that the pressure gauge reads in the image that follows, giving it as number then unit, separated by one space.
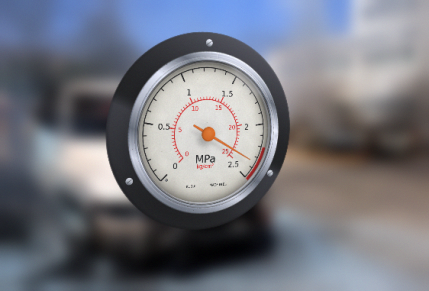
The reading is 2.35 MPa
